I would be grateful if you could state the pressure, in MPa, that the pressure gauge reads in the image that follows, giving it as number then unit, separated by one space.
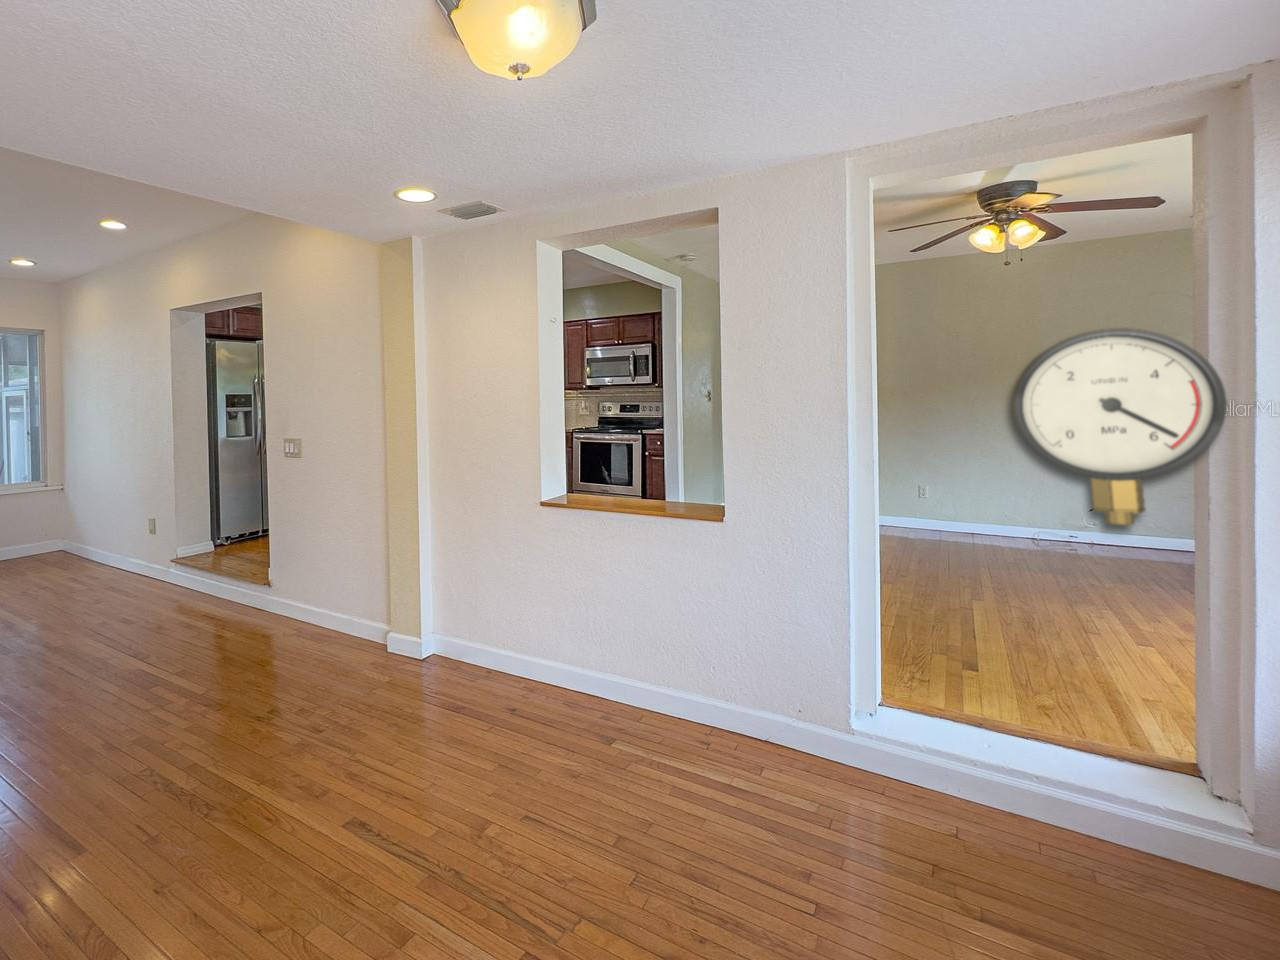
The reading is 5.75 MPa
